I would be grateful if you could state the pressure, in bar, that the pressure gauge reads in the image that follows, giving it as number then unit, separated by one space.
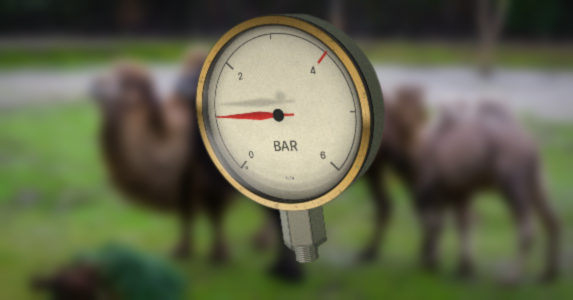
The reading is 1 bar
